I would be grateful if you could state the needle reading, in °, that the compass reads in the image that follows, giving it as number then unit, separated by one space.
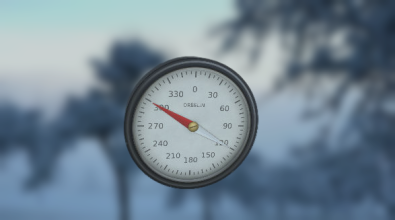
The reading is 300 °
